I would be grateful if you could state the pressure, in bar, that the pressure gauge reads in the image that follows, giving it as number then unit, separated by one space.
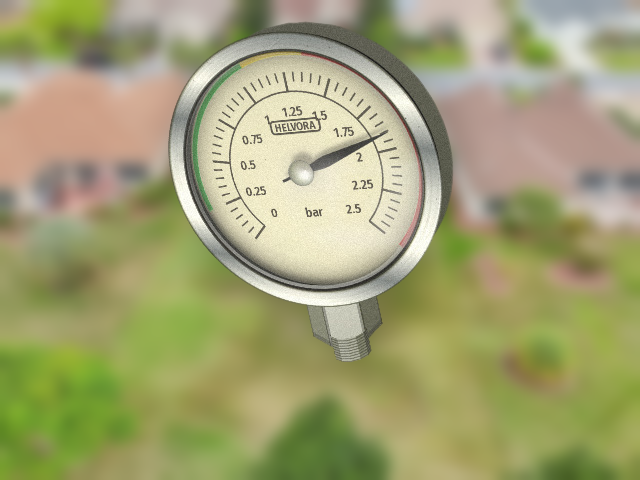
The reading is 1.9 bar
